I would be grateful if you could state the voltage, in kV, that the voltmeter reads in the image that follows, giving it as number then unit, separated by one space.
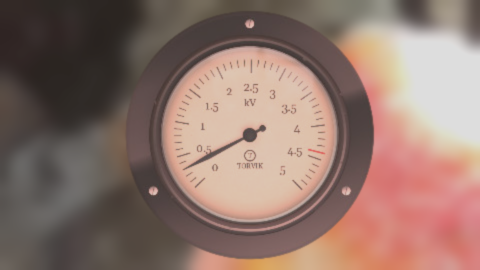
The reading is 0.3 kV
